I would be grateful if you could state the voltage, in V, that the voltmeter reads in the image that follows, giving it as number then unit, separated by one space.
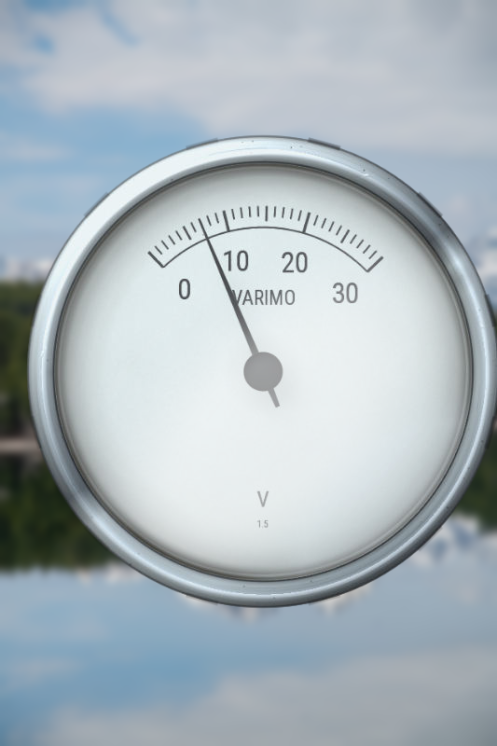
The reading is 7 V
